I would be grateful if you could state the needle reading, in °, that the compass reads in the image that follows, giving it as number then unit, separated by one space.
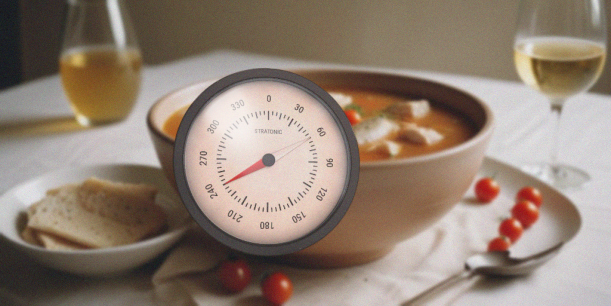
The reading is 240 °
